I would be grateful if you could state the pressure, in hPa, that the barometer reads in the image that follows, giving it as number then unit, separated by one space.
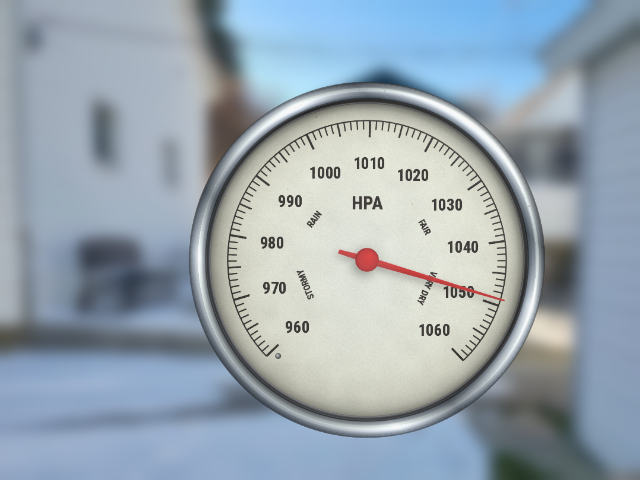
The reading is 1049 hPa
